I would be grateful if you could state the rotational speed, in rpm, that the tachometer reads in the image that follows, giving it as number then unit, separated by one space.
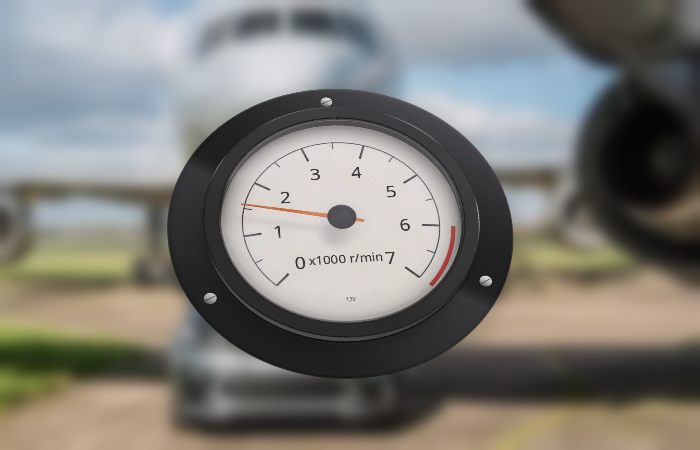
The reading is 1500 rpm
